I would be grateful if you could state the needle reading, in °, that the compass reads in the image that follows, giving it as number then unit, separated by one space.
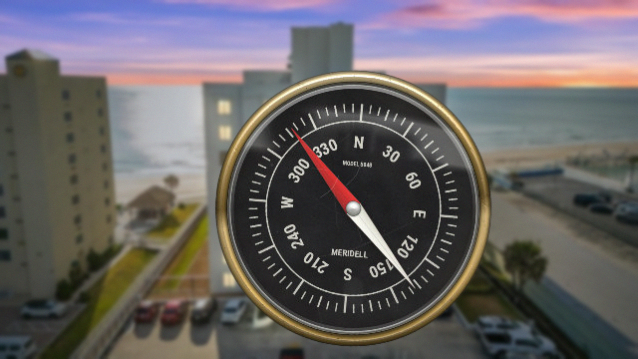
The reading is 317.5 °
